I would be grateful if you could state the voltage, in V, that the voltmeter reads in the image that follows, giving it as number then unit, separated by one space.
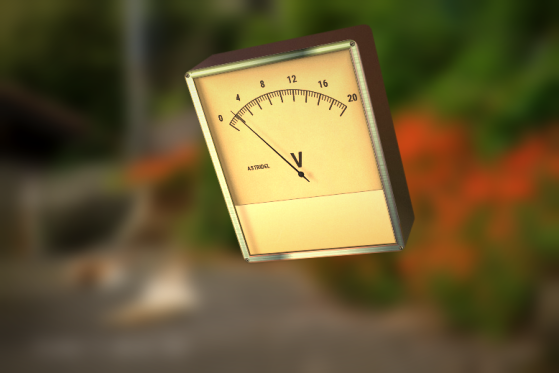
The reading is 2 V
